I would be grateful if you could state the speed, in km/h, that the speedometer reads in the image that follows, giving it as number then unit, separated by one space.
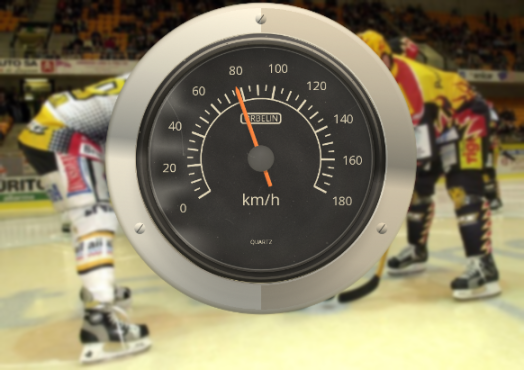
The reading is 77.5 km/h
